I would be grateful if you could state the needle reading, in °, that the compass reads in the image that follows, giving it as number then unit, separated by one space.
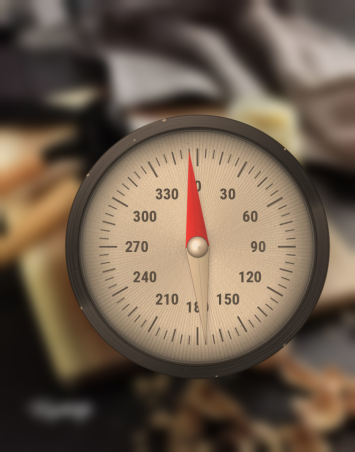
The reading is 355 °
